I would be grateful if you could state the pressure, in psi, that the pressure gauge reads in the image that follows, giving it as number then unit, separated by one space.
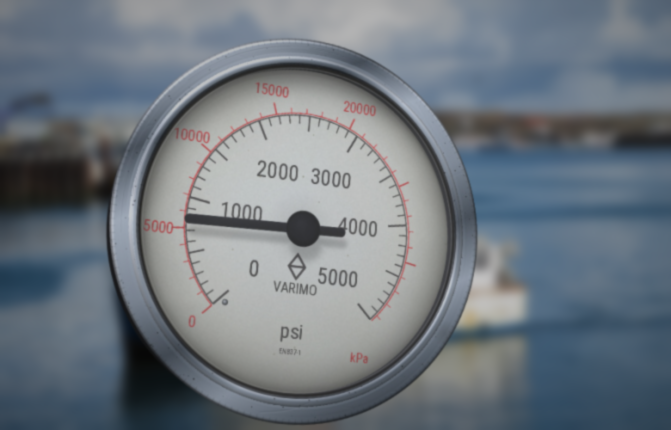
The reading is 800 psi
